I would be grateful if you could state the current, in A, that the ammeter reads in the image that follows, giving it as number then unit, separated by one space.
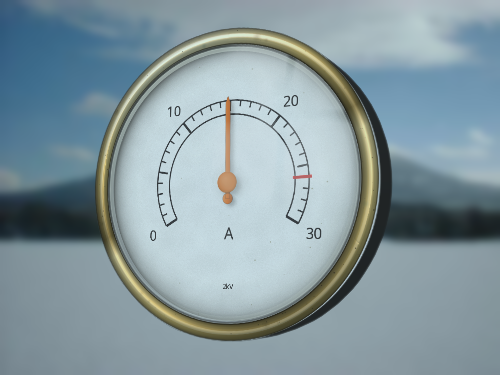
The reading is 15 A
